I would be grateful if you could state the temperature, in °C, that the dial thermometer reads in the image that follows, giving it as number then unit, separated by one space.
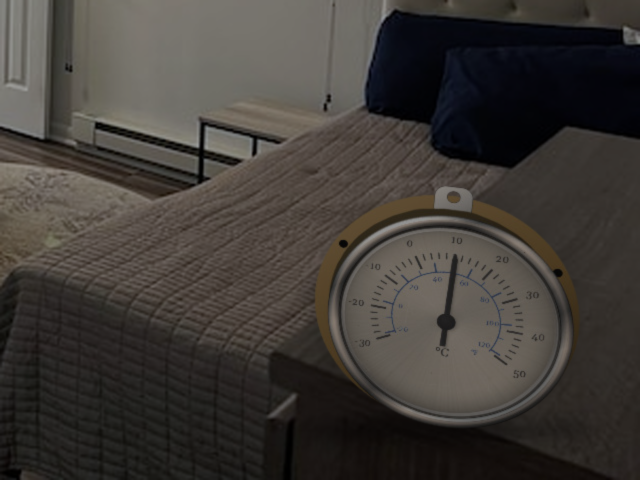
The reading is 10 °C
